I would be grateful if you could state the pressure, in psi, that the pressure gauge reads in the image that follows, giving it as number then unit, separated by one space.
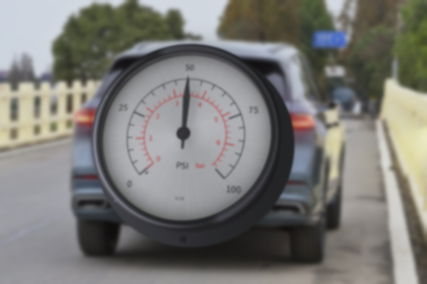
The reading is 50 psi
